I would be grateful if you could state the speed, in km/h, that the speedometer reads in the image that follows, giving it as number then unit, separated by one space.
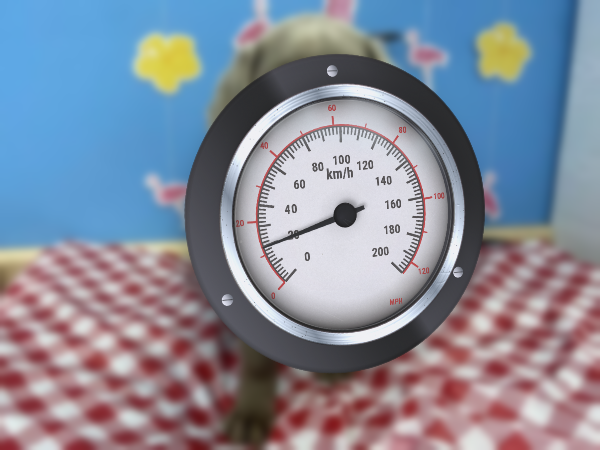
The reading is 20 km/h
